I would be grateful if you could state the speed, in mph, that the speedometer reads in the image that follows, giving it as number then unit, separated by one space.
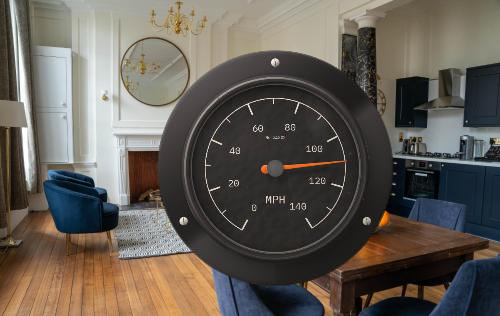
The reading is 110 mph
